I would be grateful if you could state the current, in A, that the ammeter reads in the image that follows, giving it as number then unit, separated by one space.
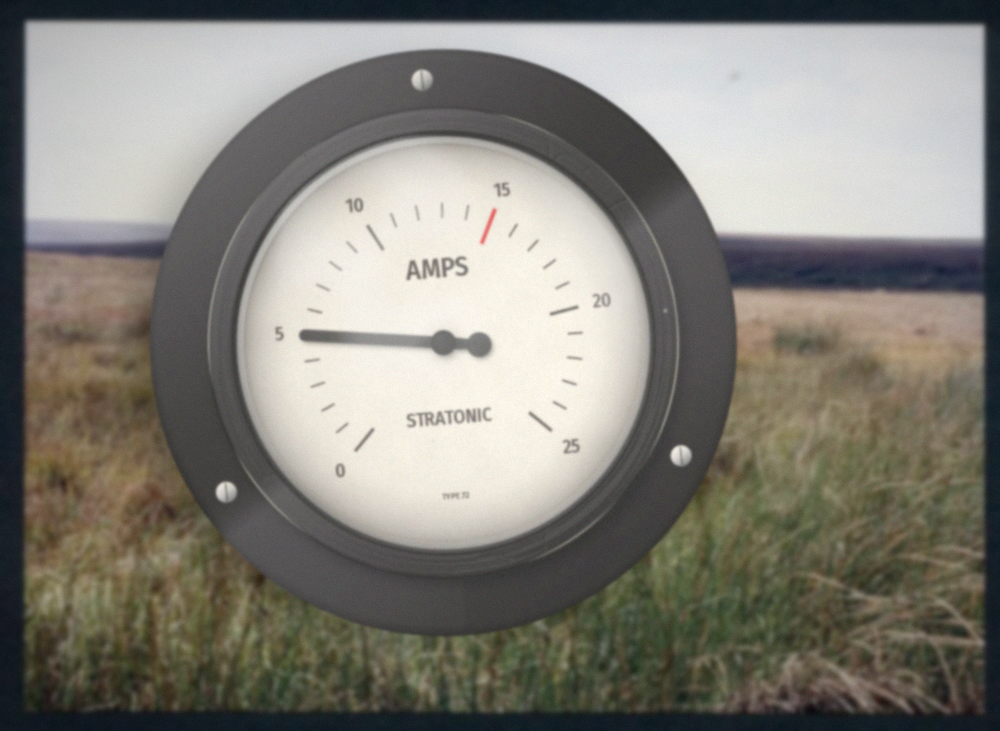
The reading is 5 A
